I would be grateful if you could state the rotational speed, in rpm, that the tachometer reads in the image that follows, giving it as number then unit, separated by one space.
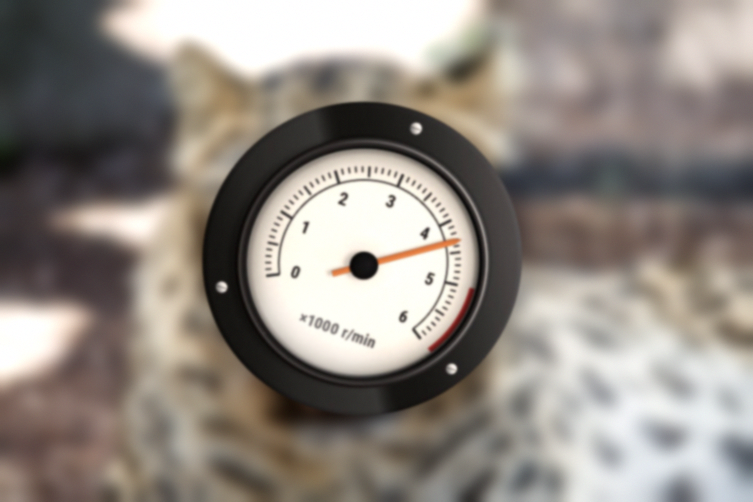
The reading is 4300 rpm
